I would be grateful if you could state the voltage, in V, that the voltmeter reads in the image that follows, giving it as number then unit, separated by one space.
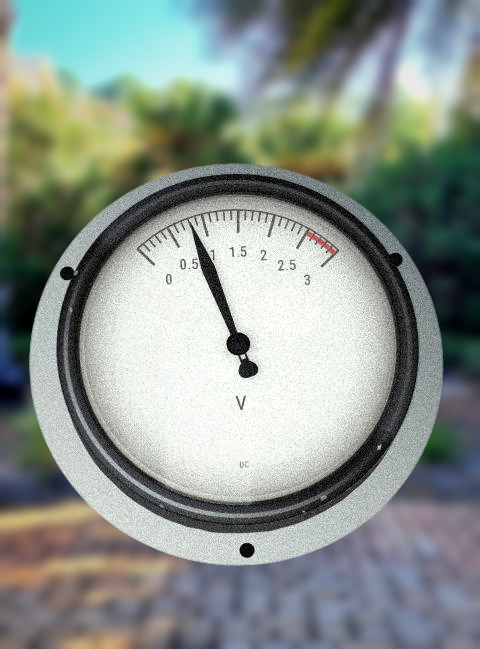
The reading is 0.8 V
